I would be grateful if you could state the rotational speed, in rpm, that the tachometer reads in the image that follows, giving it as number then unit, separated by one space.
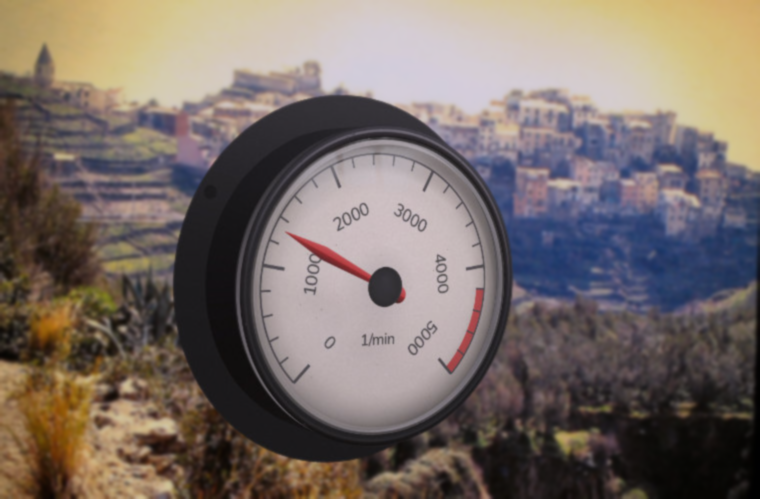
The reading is 1300 rpm
